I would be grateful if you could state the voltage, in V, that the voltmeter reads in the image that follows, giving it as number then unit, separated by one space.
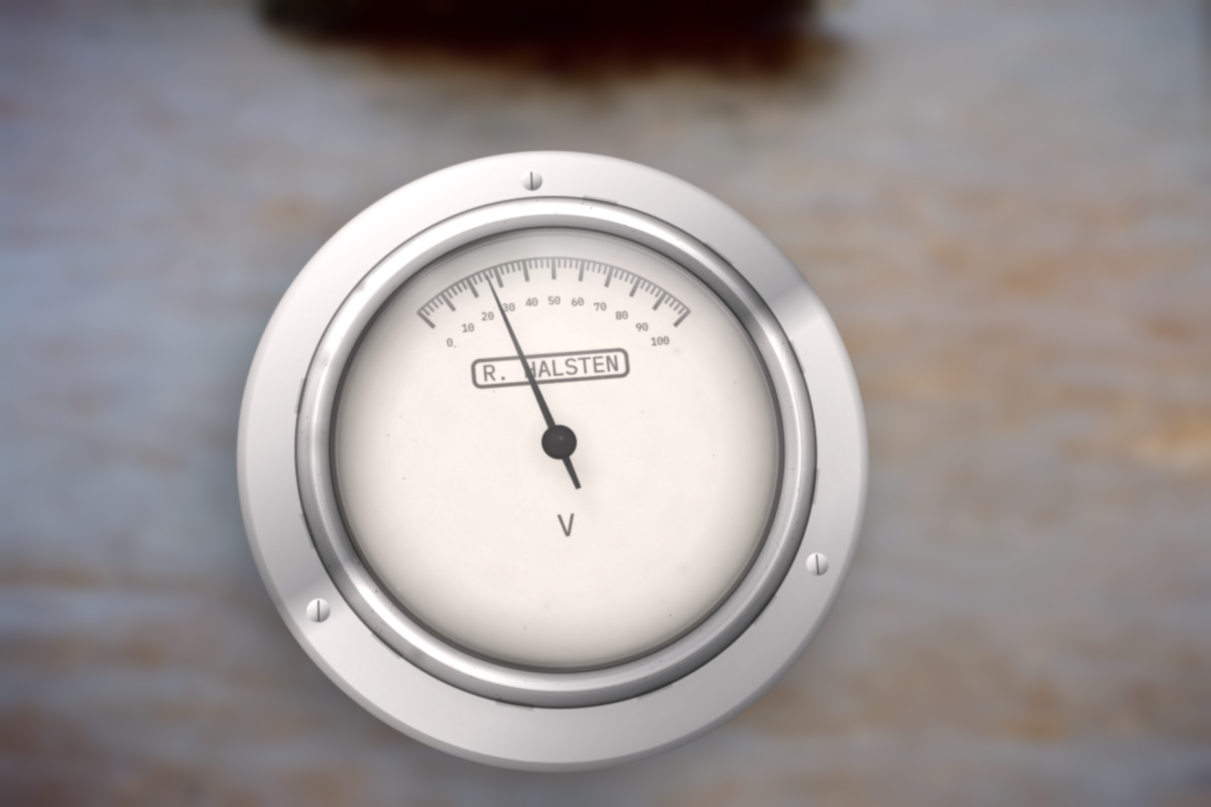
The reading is 26 V
